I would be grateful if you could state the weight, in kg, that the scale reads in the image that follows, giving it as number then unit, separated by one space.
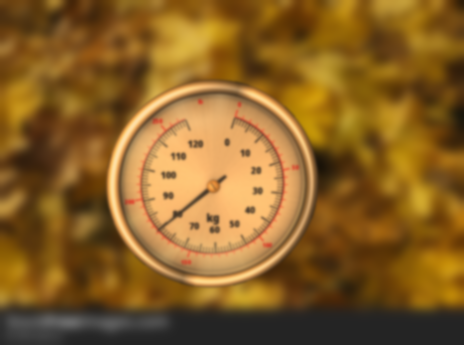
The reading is 80 kg
